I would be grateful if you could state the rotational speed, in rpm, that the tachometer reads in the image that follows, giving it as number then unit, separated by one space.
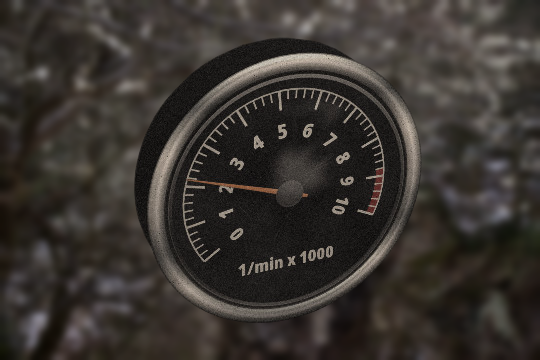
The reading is 2200 rpm
